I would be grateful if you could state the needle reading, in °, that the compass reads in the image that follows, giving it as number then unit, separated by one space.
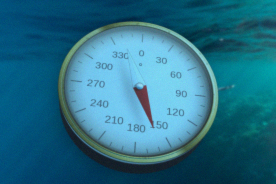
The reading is 160 °
